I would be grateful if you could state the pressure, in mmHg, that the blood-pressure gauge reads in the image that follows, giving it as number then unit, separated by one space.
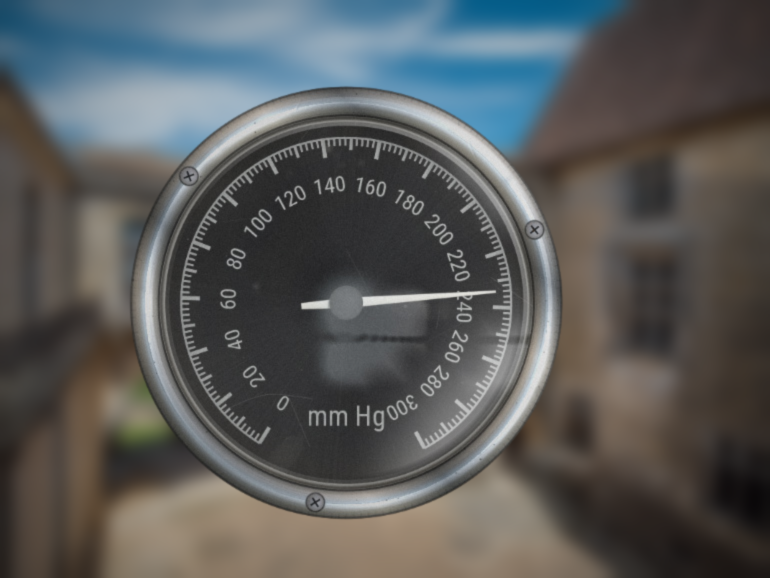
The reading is 234 mmHg
